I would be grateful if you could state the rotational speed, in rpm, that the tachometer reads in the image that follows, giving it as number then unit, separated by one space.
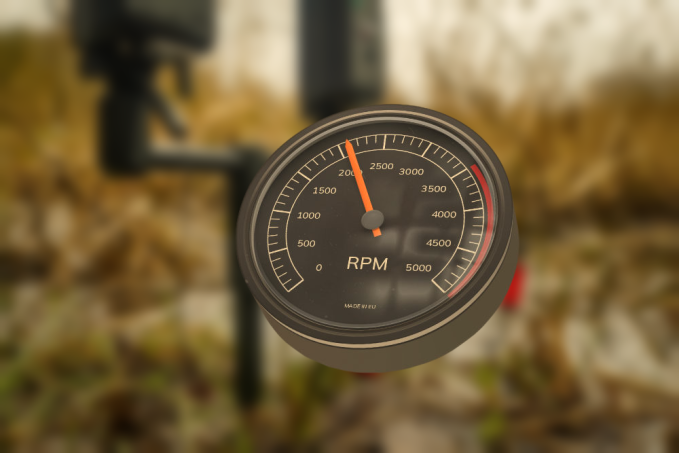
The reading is 2100 rpm
